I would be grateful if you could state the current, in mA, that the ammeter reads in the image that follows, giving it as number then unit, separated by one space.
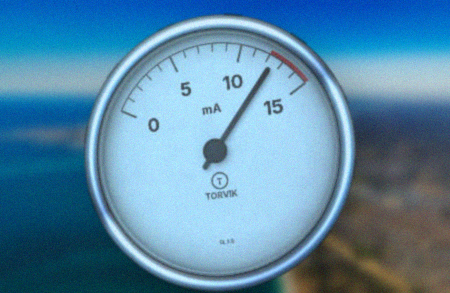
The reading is 12.5 mA
